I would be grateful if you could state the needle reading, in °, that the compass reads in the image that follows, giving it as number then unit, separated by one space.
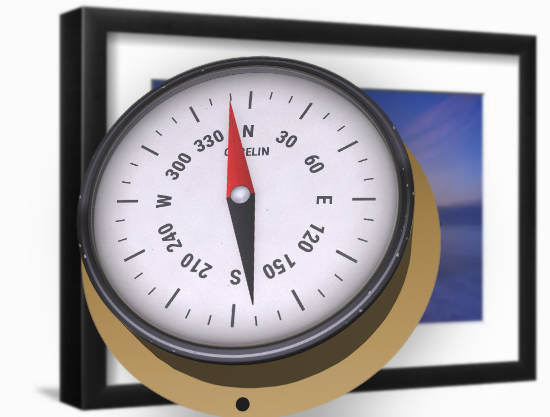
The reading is 350 °
